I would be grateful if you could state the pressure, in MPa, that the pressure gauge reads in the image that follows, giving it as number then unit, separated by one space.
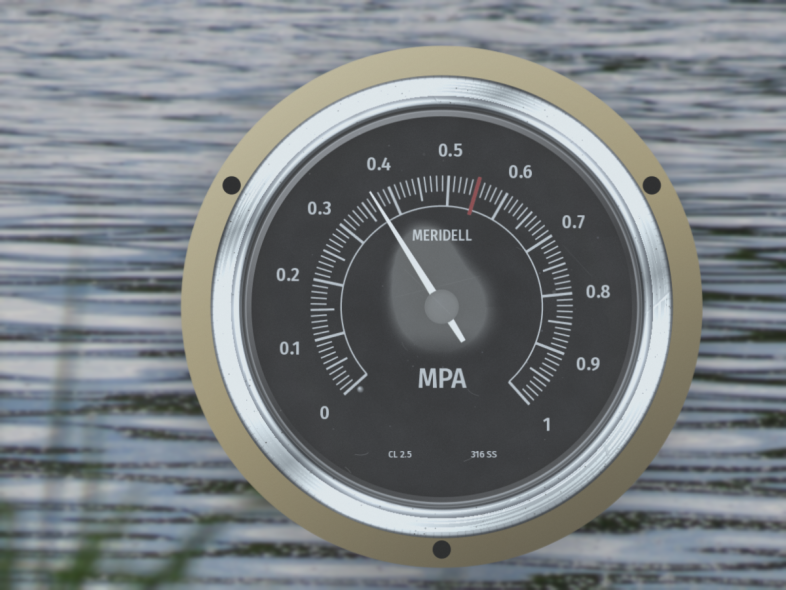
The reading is 0.37 MPa
